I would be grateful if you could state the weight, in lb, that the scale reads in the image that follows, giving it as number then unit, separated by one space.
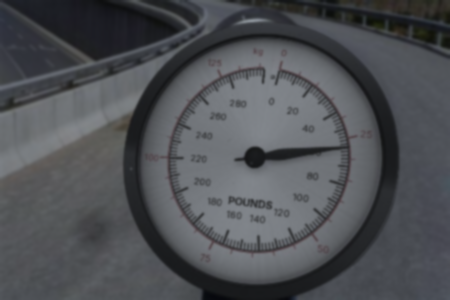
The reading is 60 lb
